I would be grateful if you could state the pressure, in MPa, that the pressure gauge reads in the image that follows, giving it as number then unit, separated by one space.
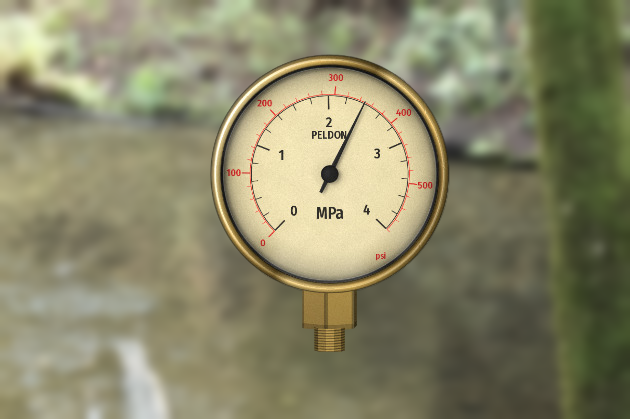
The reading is 2.4 MPa
